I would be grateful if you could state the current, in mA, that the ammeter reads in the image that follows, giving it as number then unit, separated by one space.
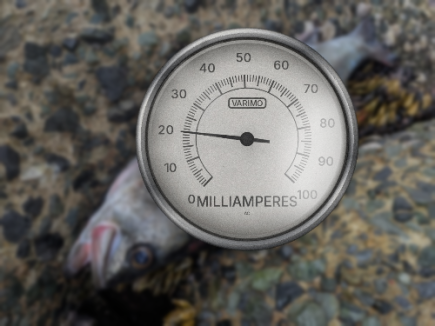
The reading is 20 mA
